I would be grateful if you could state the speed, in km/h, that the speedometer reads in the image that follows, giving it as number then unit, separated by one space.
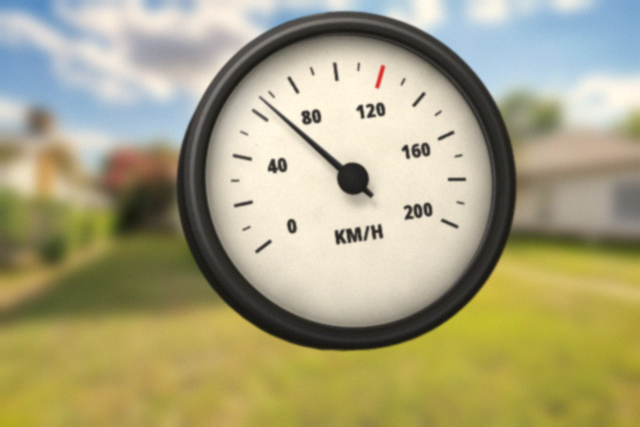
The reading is 65 km/h
